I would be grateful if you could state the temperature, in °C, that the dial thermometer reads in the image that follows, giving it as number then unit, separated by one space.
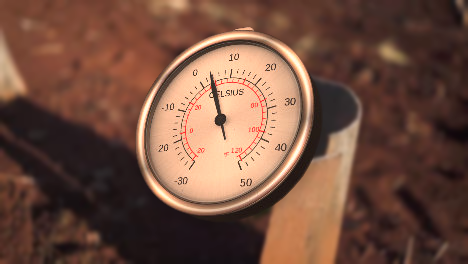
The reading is 4 °C
